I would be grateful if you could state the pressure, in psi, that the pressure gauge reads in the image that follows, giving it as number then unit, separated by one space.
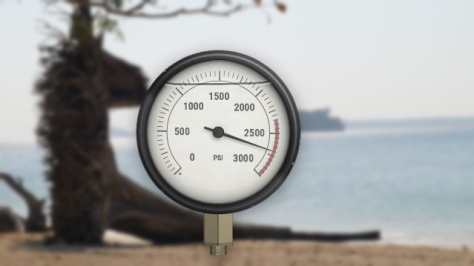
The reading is 2700 psi
